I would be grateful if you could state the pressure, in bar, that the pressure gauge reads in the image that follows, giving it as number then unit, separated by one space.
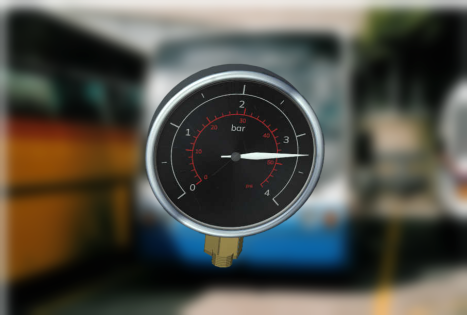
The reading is 3.25 bar
